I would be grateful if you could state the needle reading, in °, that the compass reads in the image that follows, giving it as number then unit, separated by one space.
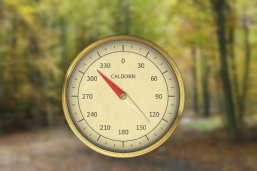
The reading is 315 °
